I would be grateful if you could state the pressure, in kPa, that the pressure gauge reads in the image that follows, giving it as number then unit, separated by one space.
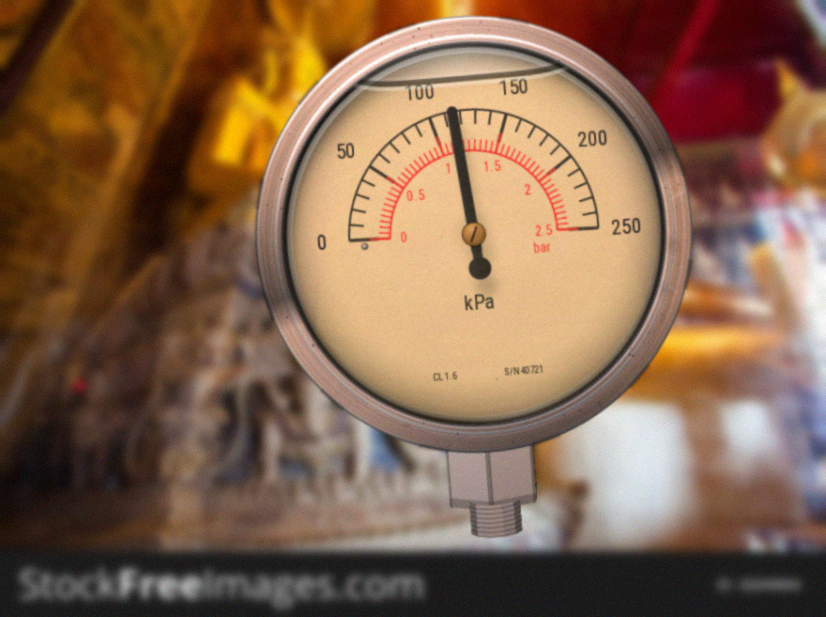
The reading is 115 kPa
